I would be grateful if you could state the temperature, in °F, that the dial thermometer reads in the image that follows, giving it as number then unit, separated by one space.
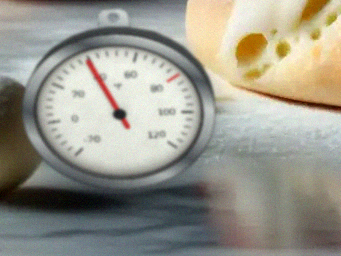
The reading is 40 °F
